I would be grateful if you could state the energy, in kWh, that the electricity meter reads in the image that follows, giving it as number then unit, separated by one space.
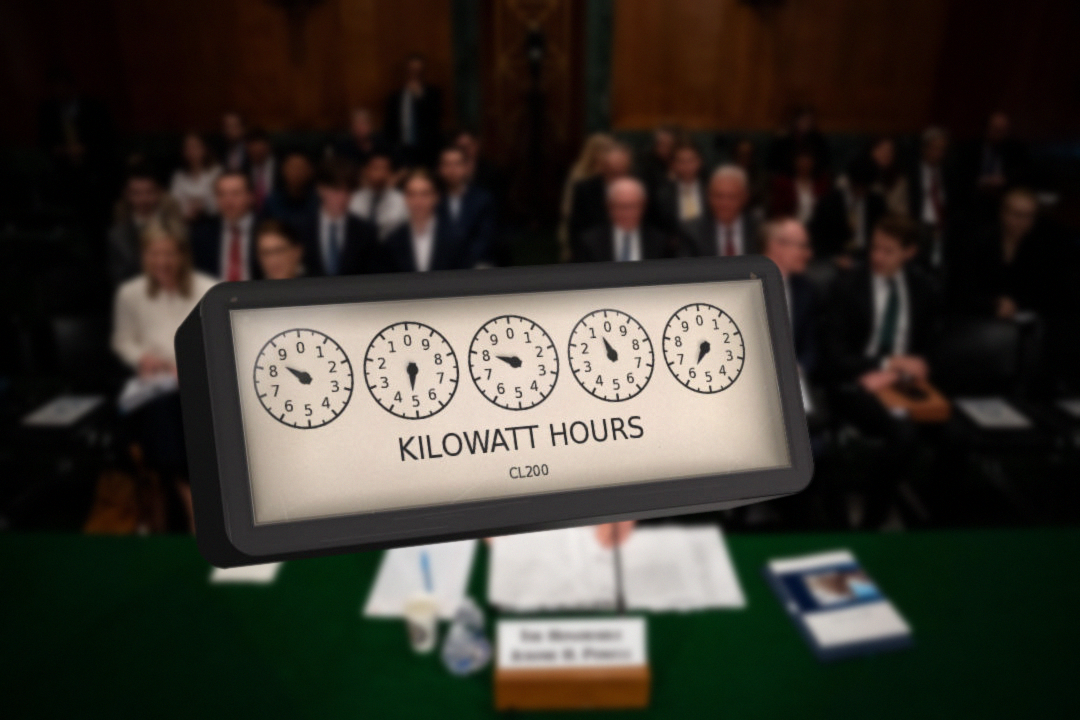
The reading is 84806 kWh
